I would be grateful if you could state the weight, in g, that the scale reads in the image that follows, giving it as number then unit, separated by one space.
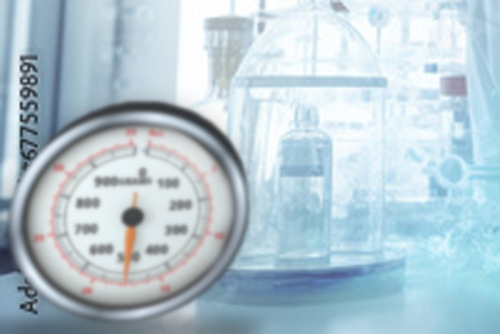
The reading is 500 g
